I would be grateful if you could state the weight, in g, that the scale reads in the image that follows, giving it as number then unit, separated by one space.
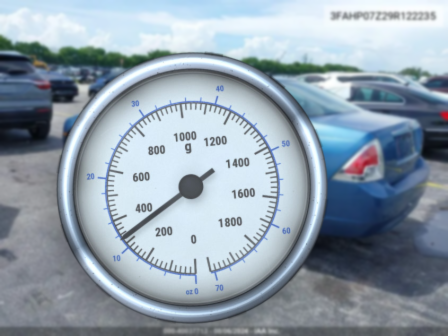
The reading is 320 g
